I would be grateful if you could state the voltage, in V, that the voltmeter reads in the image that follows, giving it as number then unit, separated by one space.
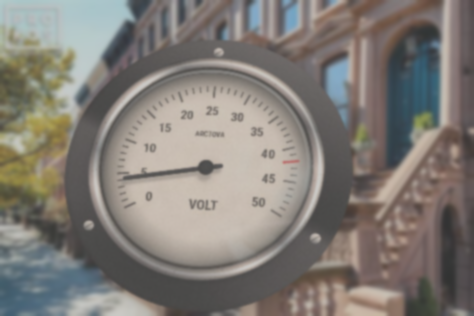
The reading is 4 V
